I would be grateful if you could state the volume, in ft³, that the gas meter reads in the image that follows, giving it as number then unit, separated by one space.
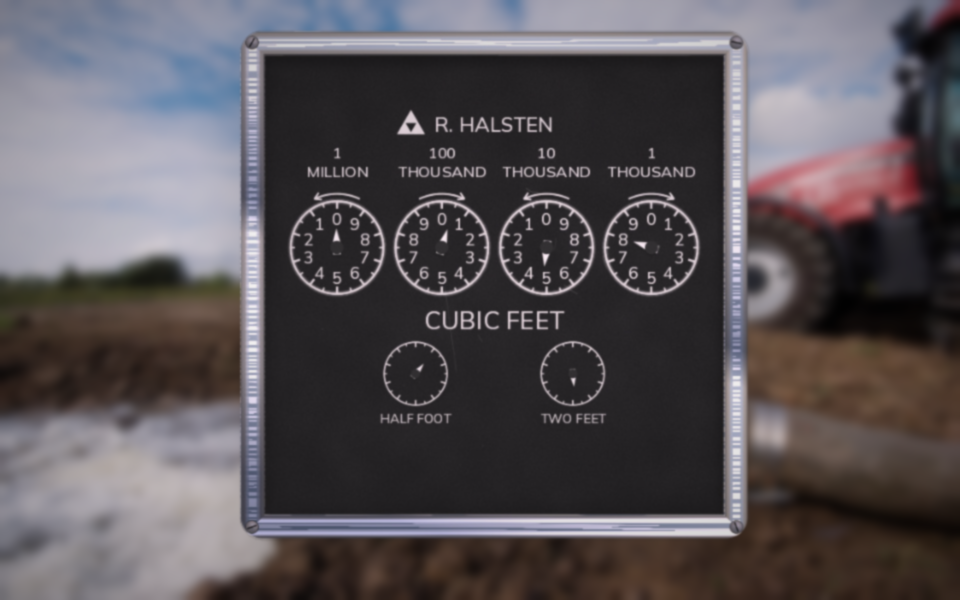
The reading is 4800 ft³
